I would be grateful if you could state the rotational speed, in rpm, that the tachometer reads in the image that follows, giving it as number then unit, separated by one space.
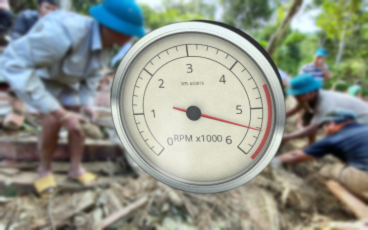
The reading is 5400 rpm
